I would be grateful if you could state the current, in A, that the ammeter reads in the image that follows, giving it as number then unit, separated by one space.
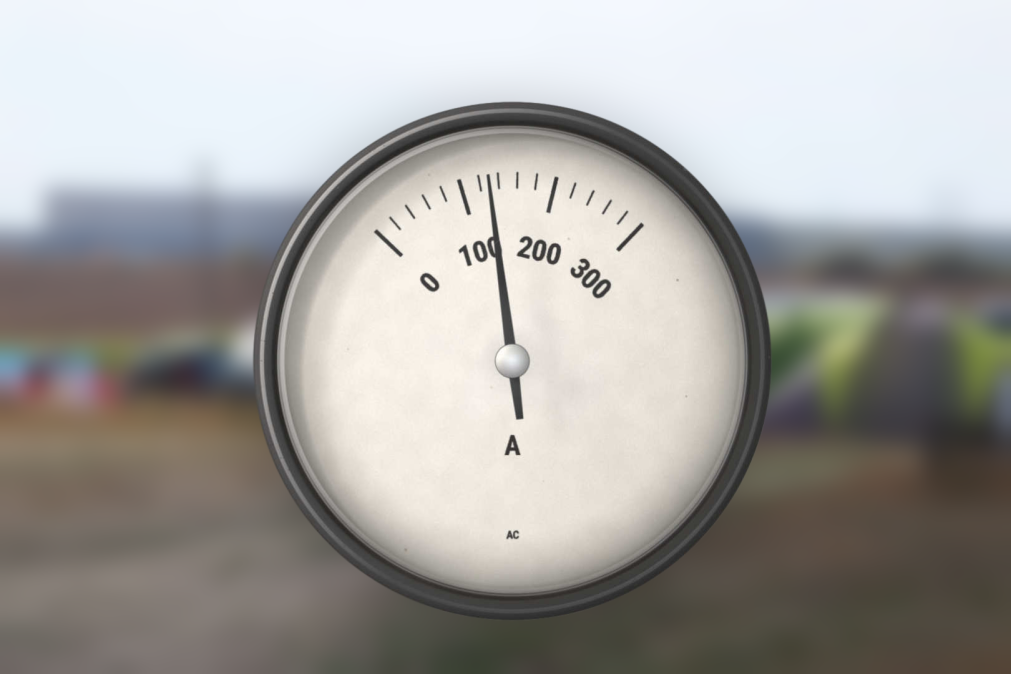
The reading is 130 A
